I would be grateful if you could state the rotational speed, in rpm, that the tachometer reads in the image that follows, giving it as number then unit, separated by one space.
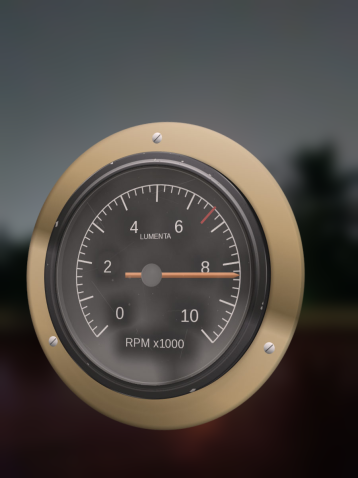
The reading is 8300 rpm
